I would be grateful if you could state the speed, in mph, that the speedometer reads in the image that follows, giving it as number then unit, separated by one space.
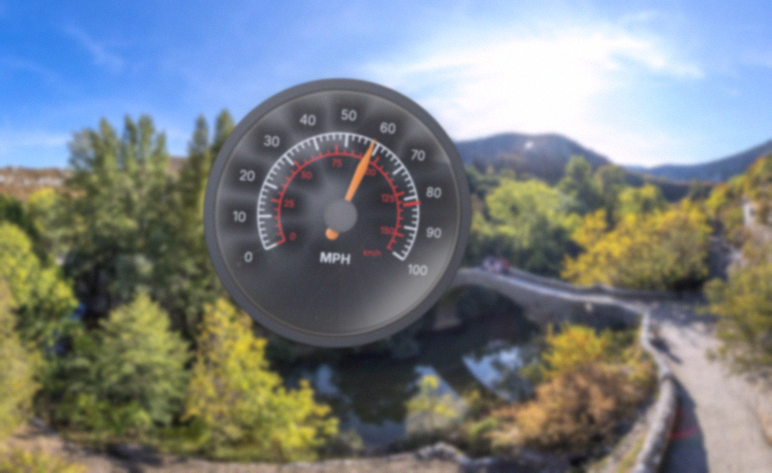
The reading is 58 mph
